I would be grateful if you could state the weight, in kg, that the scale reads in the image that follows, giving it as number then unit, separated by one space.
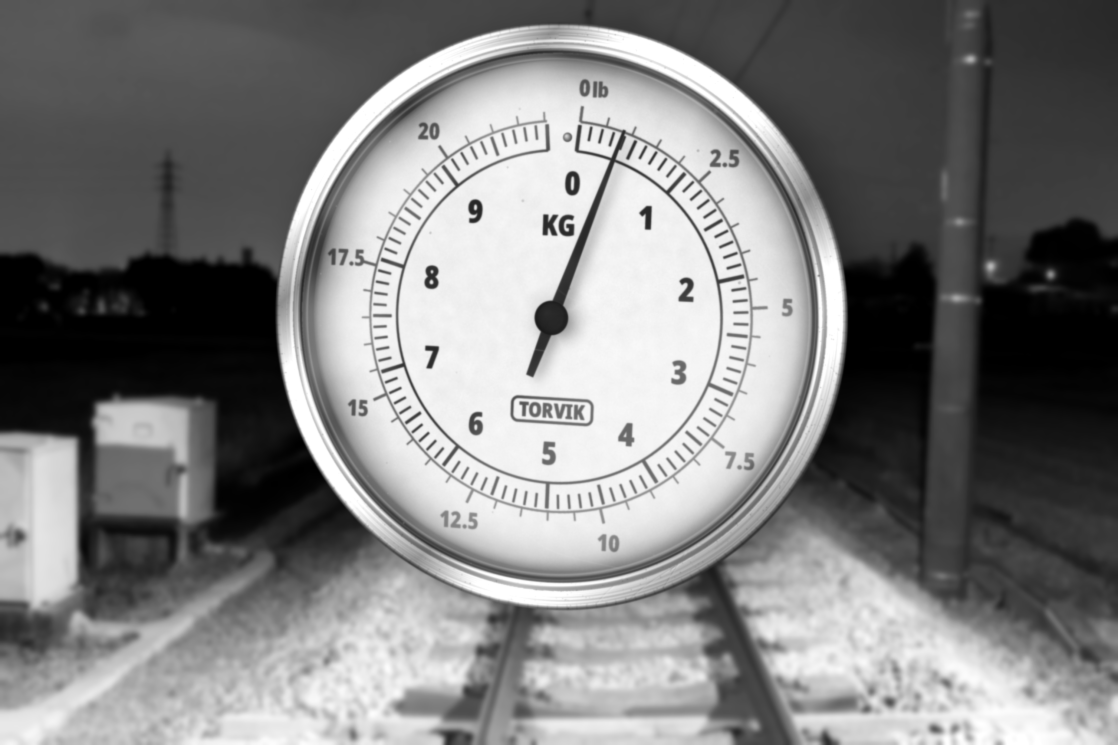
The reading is 0.4 kg
